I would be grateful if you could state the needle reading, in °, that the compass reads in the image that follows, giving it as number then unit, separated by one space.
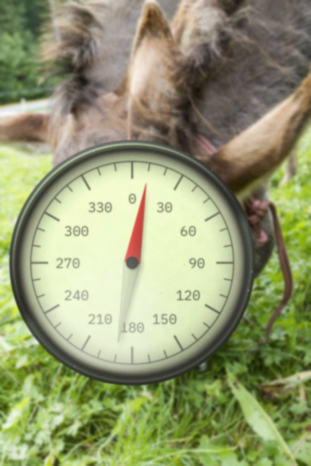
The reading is 10 °
